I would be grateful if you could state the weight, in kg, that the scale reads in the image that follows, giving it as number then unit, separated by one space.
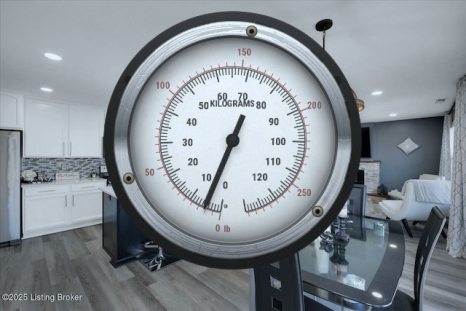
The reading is 5 kg
